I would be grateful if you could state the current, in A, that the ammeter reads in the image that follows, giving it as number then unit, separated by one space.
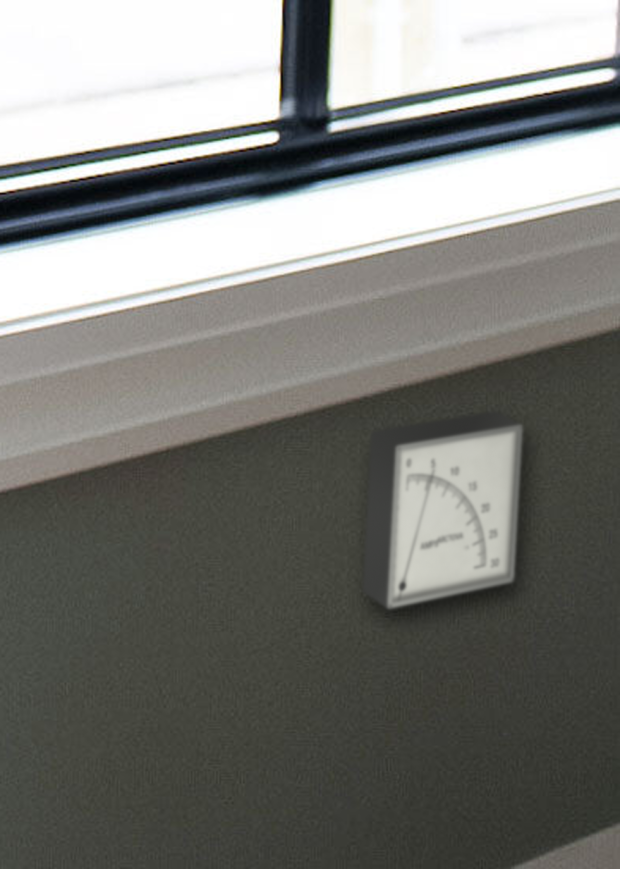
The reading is 5 A
